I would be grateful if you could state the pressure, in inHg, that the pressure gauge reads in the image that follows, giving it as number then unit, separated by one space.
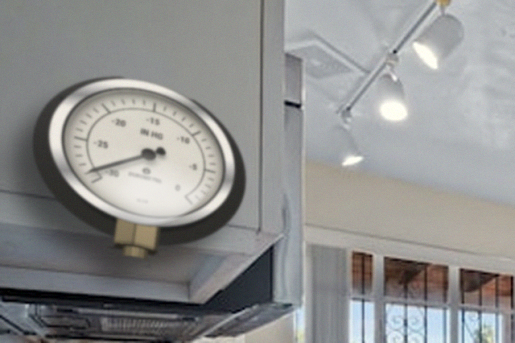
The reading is -29 inHg
